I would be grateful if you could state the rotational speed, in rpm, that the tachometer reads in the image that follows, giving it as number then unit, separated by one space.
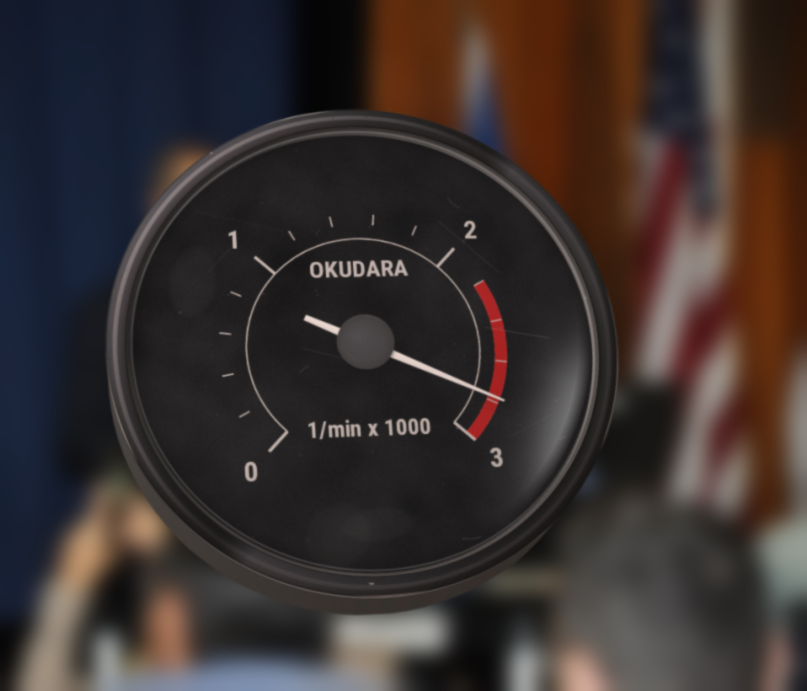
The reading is 2800 rpm
